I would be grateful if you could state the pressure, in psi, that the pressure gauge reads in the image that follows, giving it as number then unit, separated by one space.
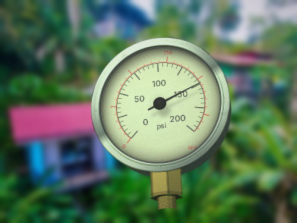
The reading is 150 psi
